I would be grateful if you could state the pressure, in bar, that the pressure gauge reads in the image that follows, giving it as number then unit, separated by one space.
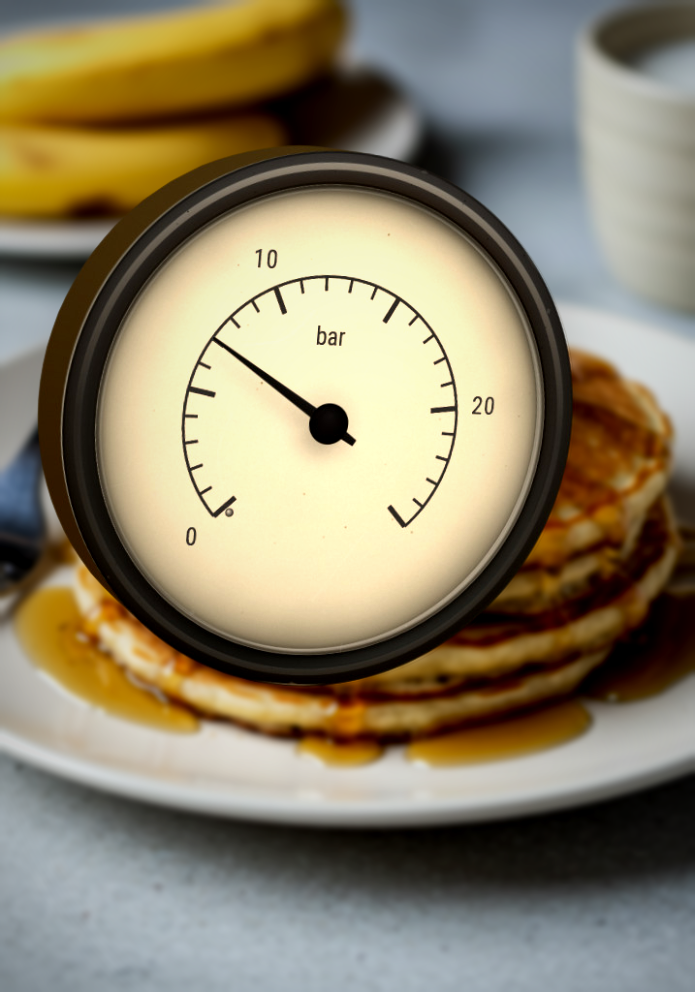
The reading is 7 bar
